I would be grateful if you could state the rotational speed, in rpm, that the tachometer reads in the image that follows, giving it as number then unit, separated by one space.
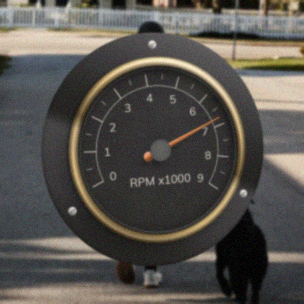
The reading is 6750 rpm
